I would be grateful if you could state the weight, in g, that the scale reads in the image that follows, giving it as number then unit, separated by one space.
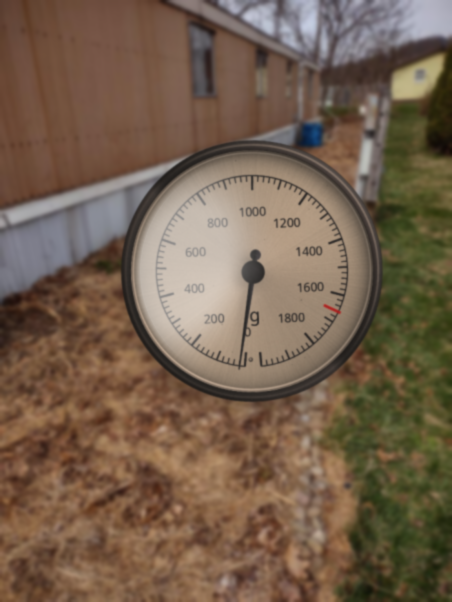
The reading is 20 g
